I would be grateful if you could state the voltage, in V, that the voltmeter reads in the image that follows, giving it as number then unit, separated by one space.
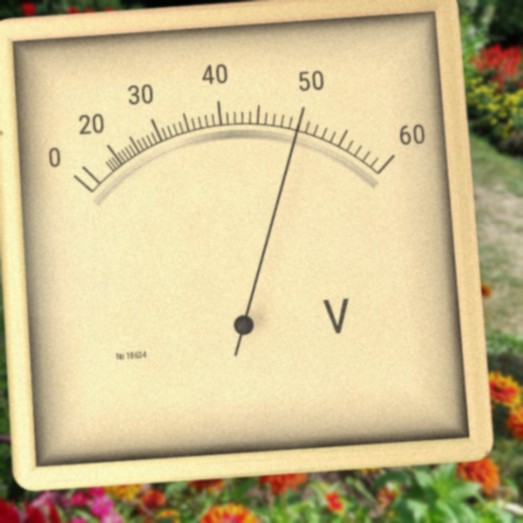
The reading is 50 V
